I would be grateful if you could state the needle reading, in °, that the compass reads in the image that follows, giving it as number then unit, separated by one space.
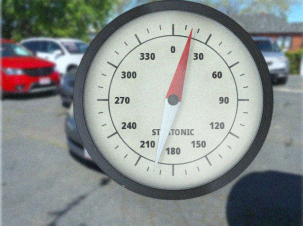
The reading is 15 °
